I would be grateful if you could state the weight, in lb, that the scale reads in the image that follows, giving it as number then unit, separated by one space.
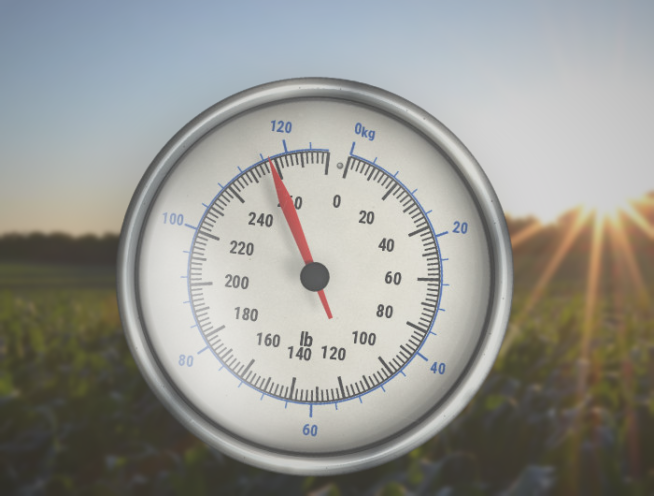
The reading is 258 lb
